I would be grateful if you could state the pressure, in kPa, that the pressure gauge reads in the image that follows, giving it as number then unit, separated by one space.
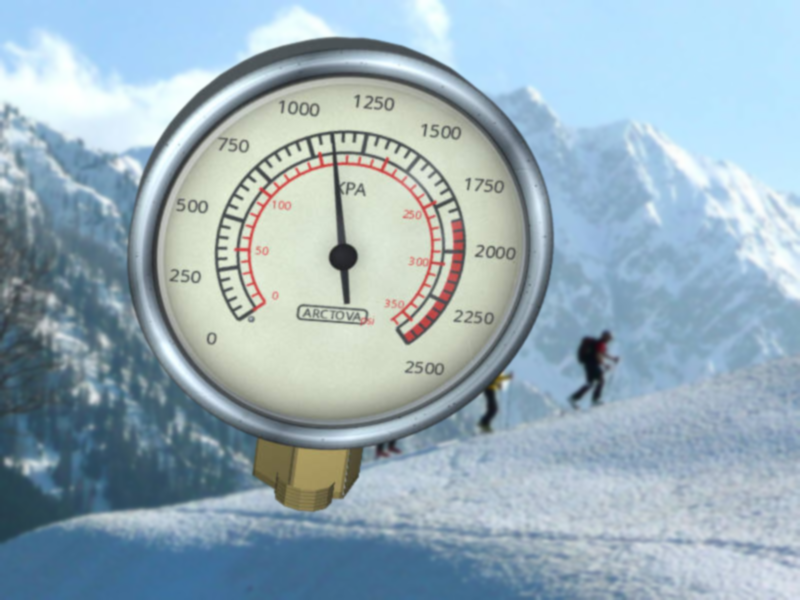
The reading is 1100 kPa
